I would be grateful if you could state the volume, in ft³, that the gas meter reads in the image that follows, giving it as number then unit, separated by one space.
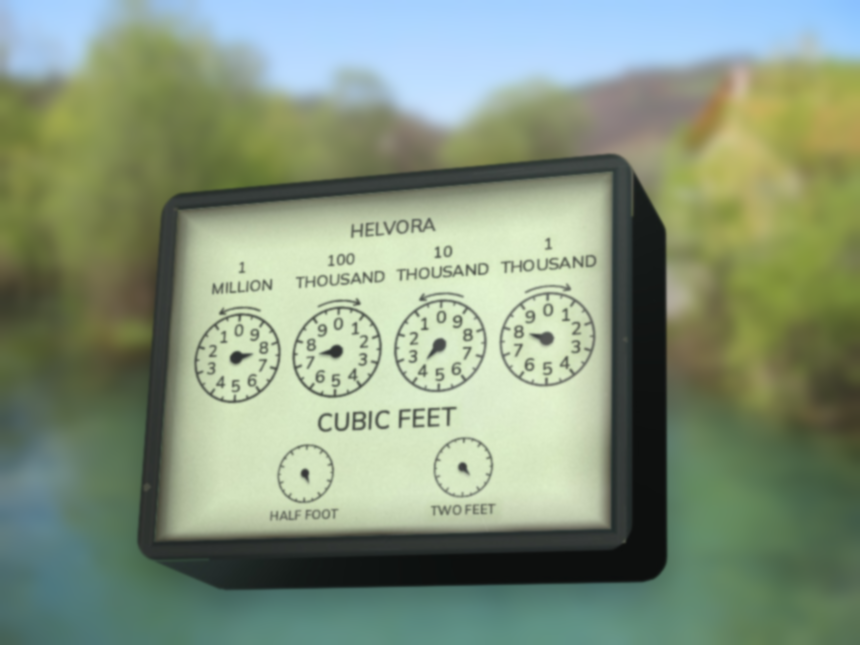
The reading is 773800 ft³
